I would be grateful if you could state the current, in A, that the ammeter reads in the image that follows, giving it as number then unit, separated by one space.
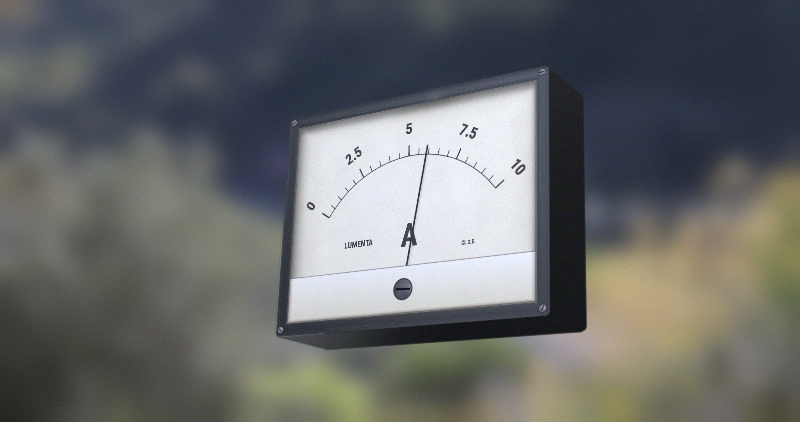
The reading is 6 A
